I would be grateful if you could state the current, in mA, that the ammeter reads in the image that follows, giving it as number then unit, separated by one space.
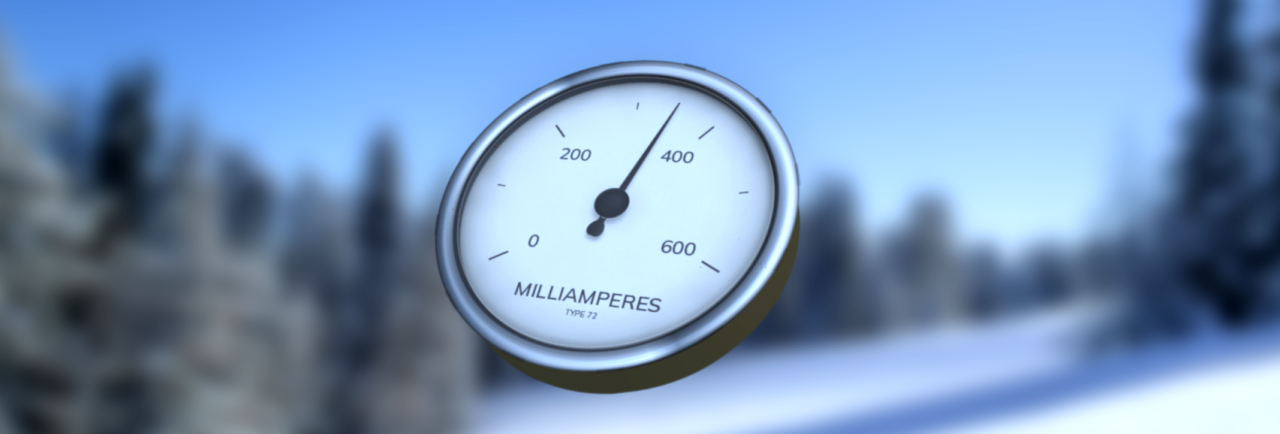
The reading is 350 mA
